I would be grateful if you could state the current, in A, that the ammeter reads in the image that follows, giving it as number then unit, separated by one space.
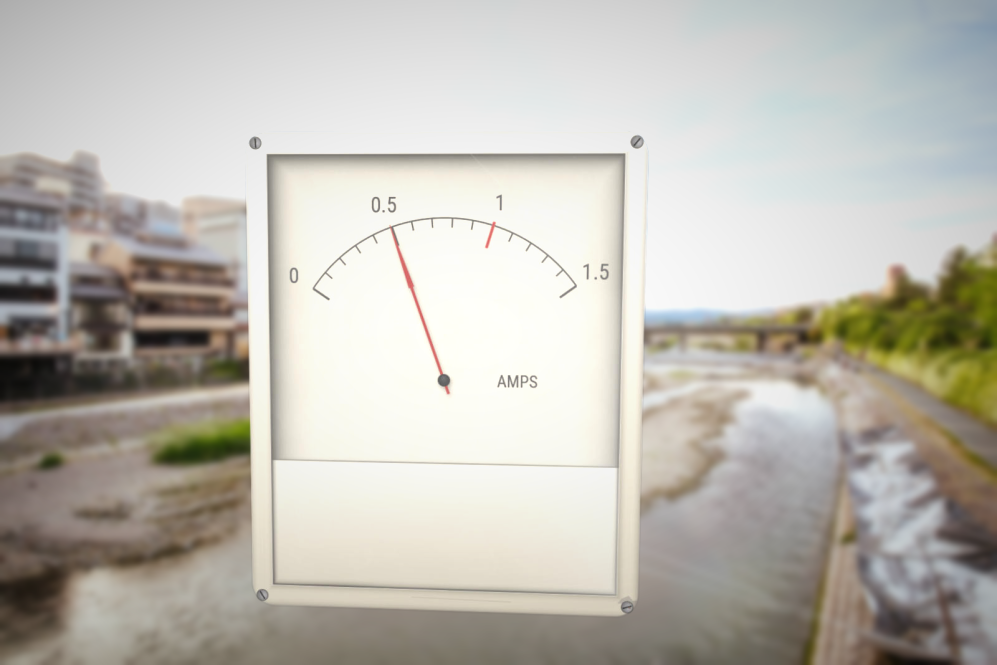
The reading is 0.5 A
